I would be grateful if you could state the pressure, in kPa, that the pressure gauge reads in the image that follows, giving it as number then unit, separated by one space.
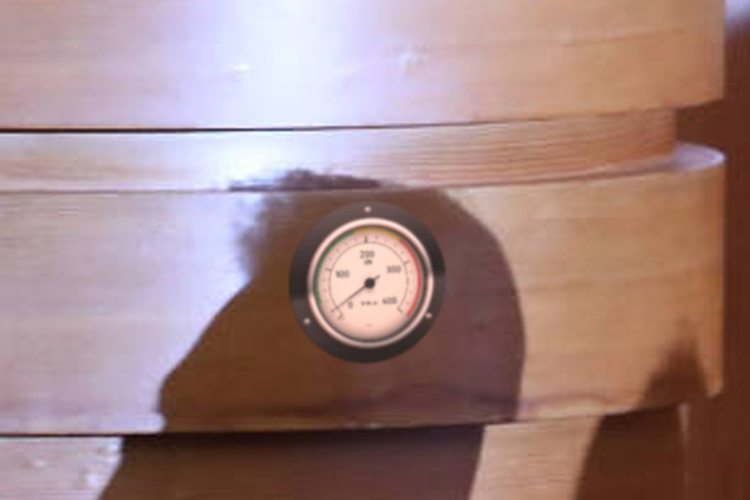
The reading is 20 kPa
